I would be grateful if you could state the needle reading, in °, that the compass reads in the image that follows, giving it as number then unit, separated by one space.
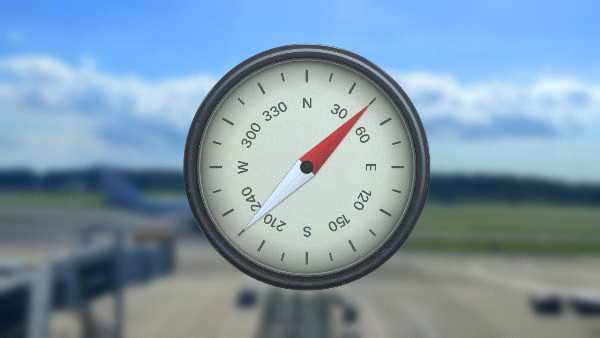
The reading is 45 °
